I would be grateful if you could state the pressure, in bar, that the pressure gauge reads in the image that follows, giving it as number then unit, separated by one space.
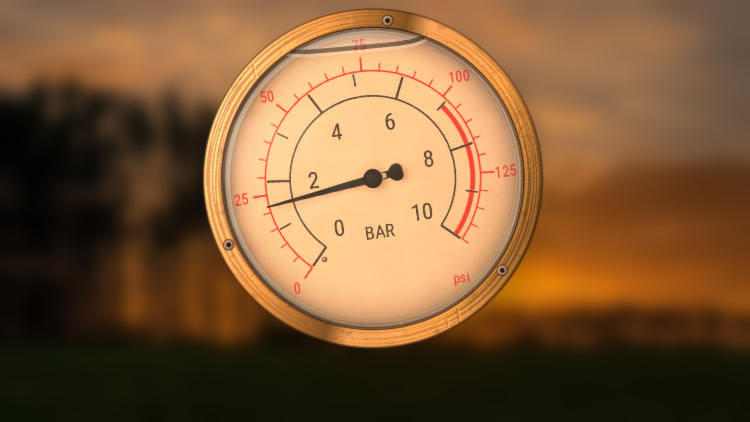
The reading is 1.5 bar
